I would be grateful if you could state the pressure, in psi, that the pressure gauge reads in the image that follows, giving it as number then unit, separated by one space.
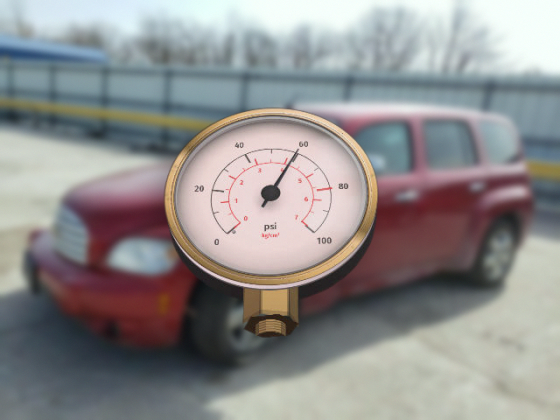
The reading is 60 psi
